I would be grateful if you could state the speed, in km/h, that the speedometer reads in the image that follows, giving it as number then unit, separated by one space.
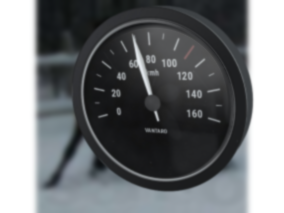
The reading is 70 km/h
